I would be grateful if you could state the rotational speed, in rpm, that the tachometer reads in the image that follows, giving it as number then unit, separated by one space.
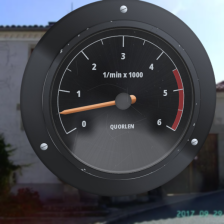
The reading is 500 rpm
